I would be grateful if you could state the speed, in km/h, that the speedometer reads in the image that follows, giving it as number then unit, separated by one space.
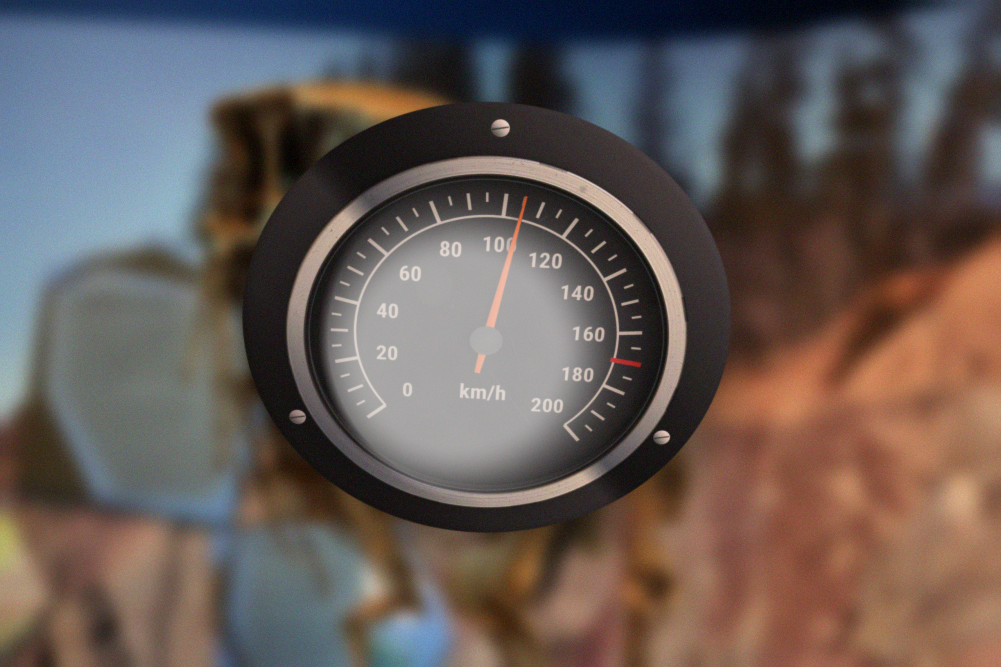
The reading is 105 km/h
